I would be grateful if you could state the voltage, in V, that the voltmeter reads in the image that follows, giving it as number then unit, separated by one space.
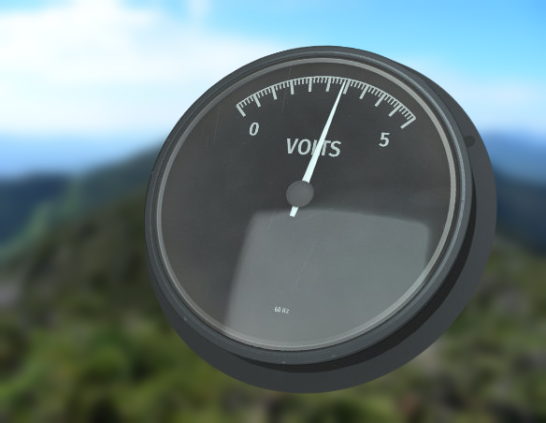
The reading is 3 V
